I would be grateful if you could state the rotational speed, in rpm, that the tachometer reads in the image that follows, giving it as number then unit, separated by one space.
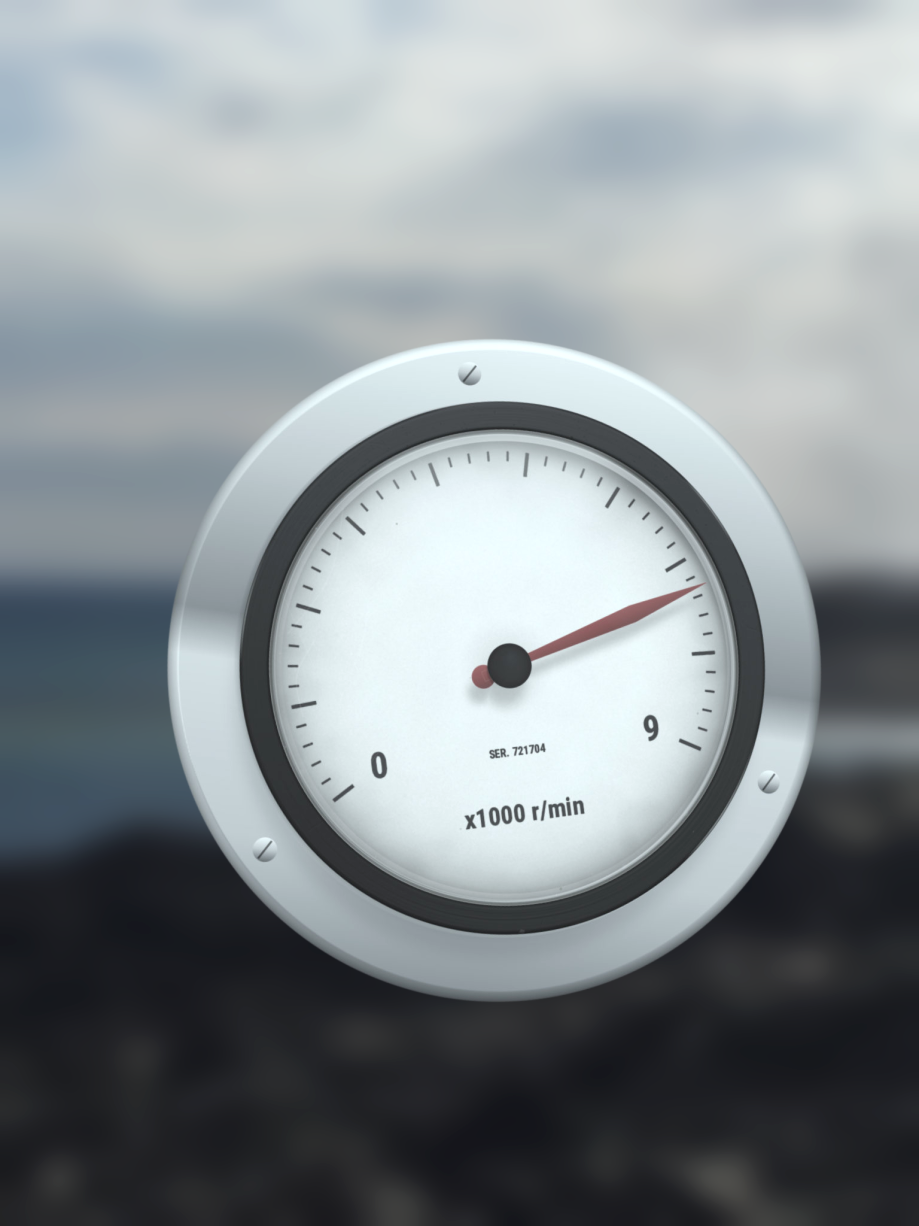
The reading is 7300 rpm
